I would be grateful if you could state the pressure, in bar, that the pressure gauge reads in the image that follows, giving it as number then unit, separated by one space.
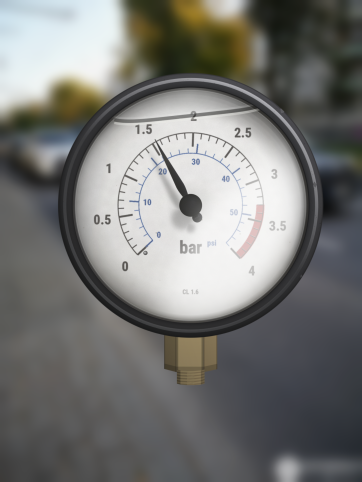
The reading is 1.55 bar
